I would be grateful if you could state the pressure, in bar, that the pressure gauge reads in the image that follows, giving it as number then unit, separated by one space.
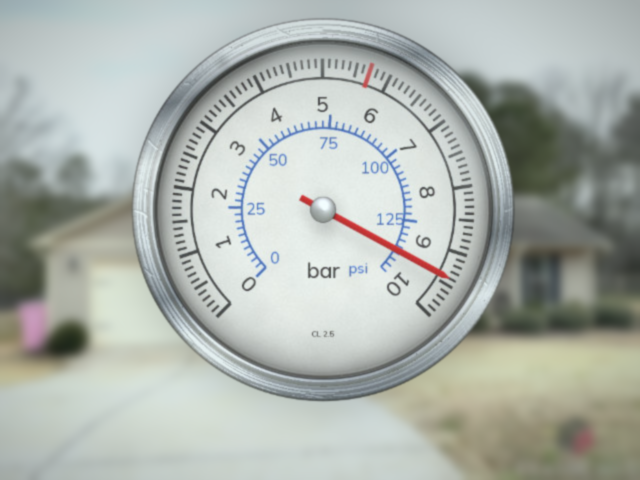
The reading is 9.4 bar
